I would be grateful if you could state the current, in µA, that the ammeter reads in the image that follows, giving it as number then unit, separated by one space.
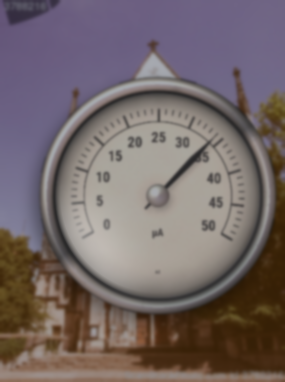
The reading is 34 µA
